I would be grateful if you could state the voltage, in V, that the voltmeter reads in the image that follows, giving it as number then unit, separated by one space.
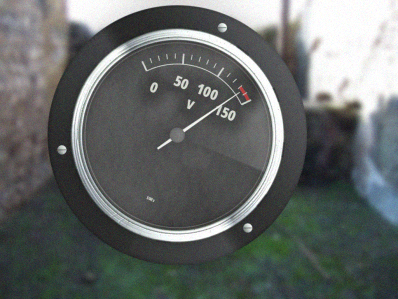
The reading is 135 V
